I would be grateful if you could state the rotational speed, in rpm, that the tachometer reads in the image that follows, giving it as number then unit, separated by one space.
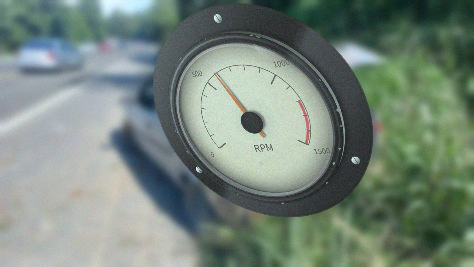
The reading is 600 rpm
